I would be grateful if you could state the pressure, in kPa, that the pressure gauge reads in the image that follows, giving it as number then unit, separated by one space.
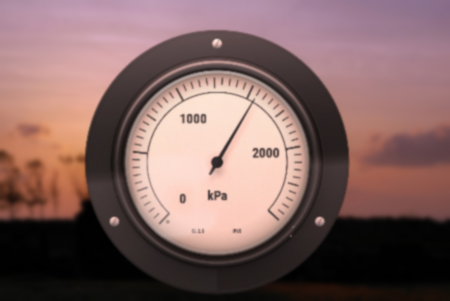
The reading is 1550 kPa
